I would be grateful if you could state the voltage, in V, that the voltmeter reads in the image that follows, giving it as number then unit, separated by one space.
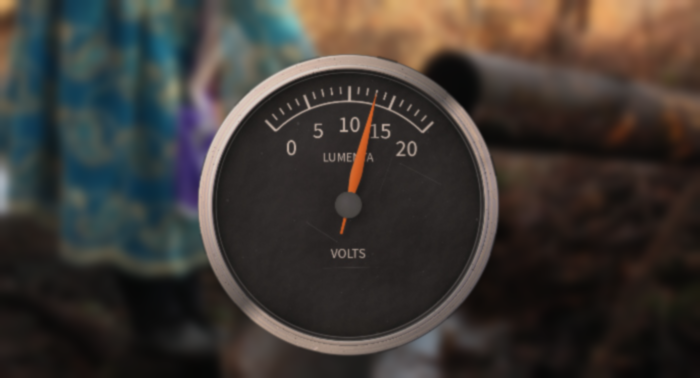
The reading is 13 V
